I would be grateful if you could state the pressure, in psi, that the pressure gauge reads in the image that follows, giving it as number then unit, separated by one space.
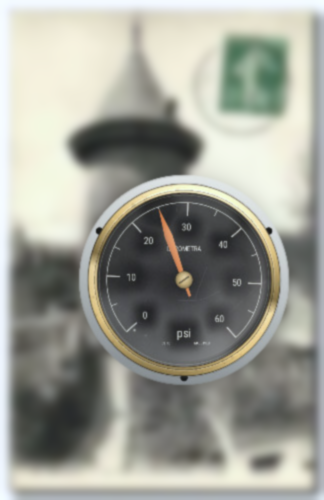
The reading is 25 psi
